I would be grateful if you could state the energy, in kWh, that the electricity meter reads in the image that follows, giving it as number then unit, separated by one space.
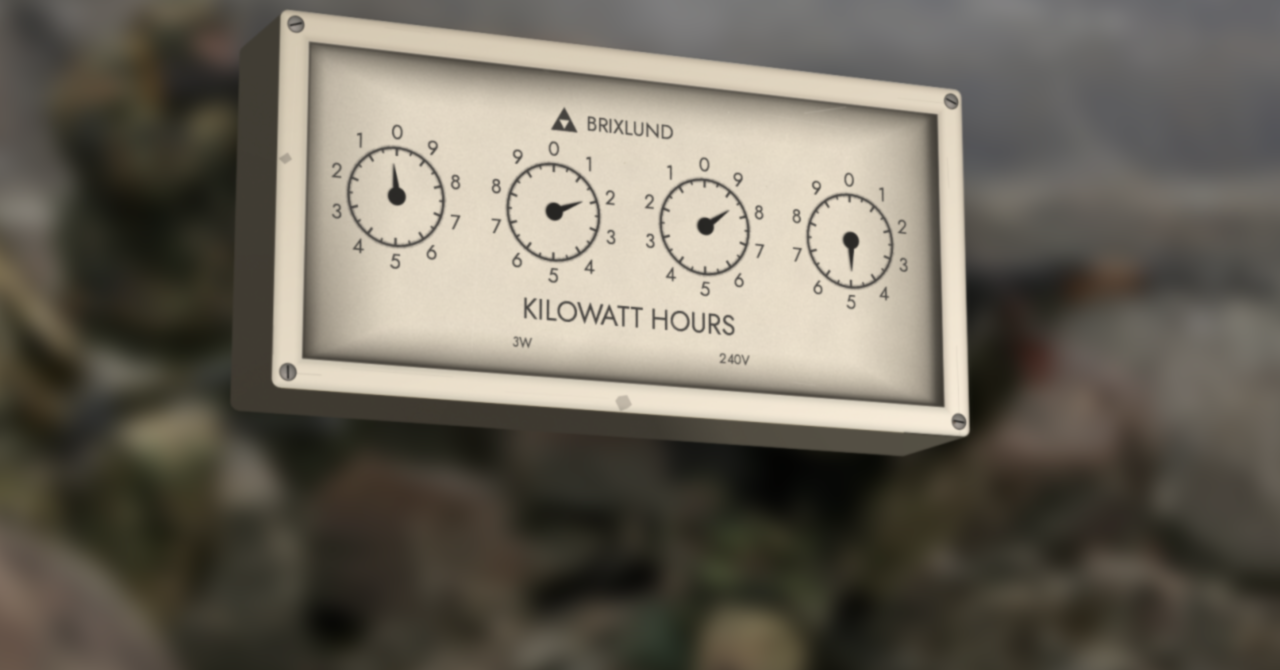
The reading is 185 kWh
